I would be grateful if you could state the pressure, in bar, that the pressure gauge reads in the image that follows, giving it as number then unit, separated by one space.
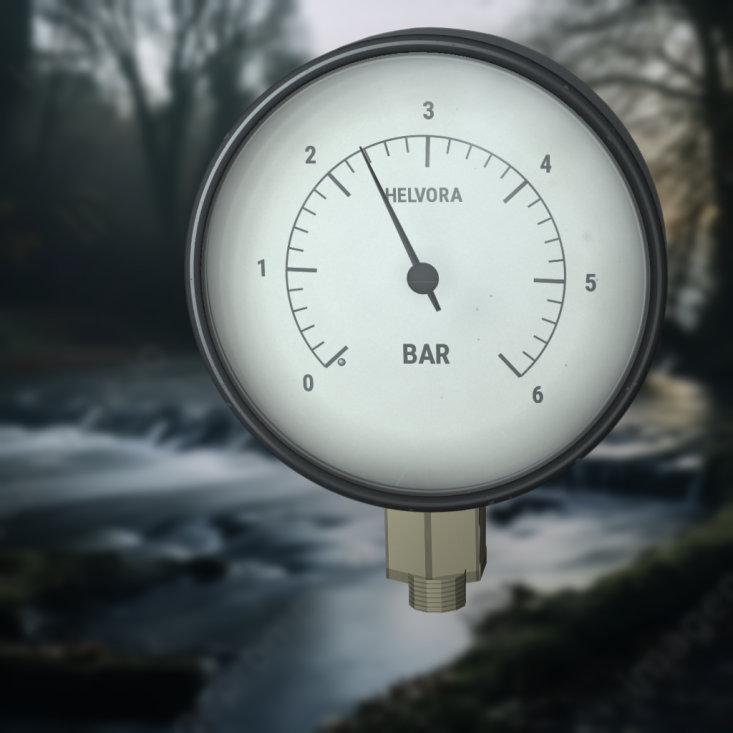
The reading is 2.4 bar
